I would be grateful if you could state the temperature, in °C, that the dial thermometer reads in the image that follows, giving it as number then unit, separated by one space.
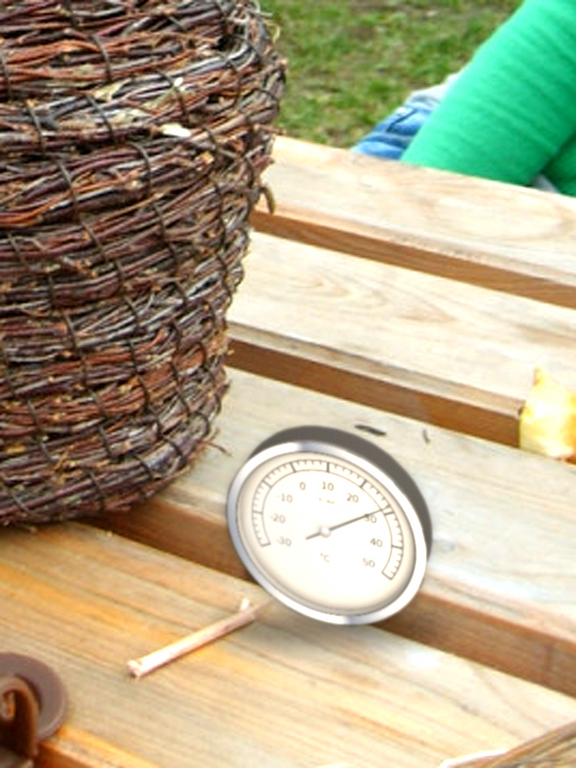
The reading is 28 °C
